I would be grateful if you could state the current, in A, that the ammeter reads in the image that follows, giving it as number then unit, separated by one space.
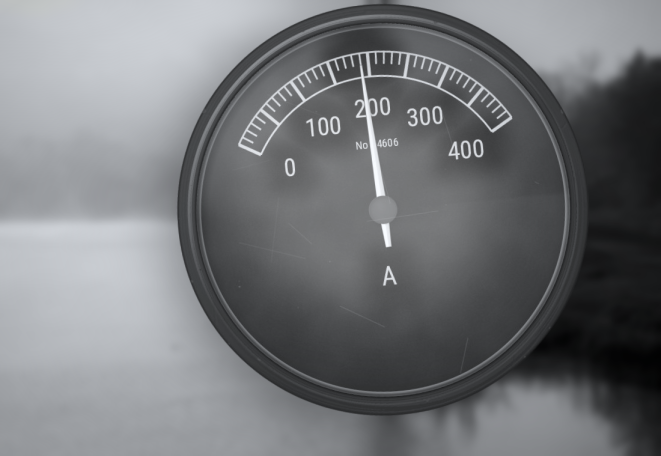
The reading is 190 A
